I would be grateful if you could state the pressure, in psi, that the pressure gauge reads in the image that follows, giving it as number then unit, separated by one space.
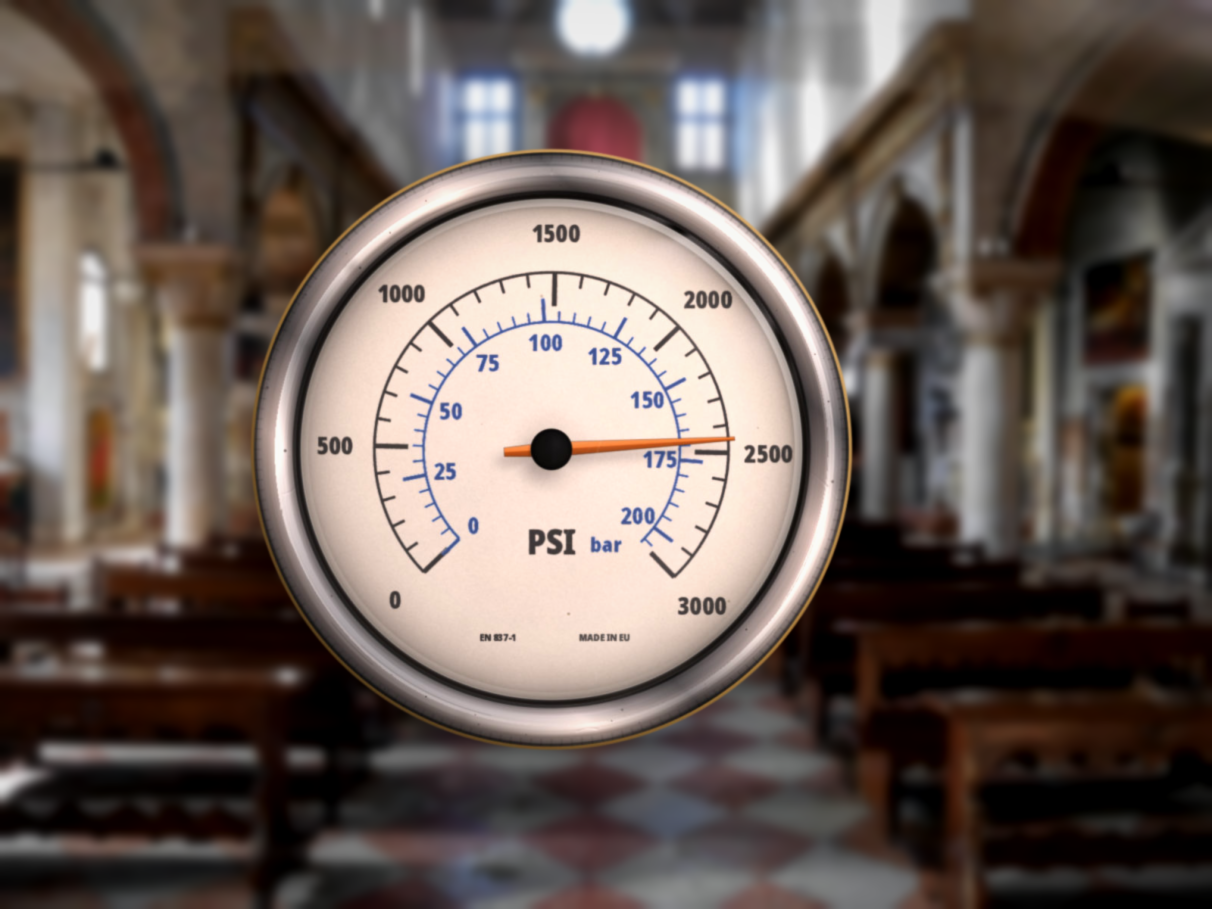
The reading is 2450 psi
